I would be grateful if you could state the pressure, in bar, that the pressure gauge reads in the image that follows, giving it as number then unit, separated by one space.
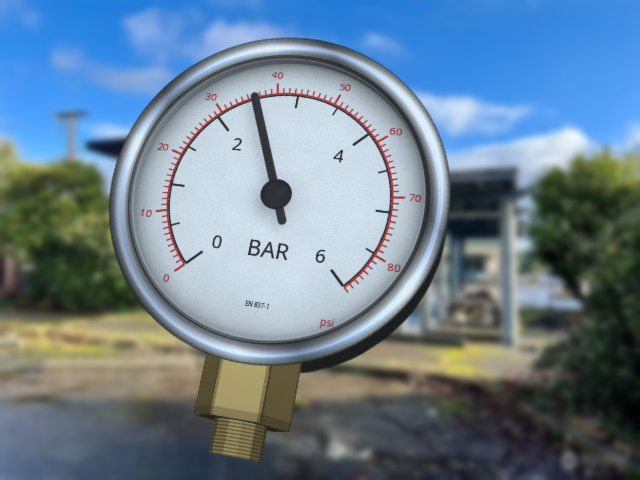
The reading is 2.5 bar
